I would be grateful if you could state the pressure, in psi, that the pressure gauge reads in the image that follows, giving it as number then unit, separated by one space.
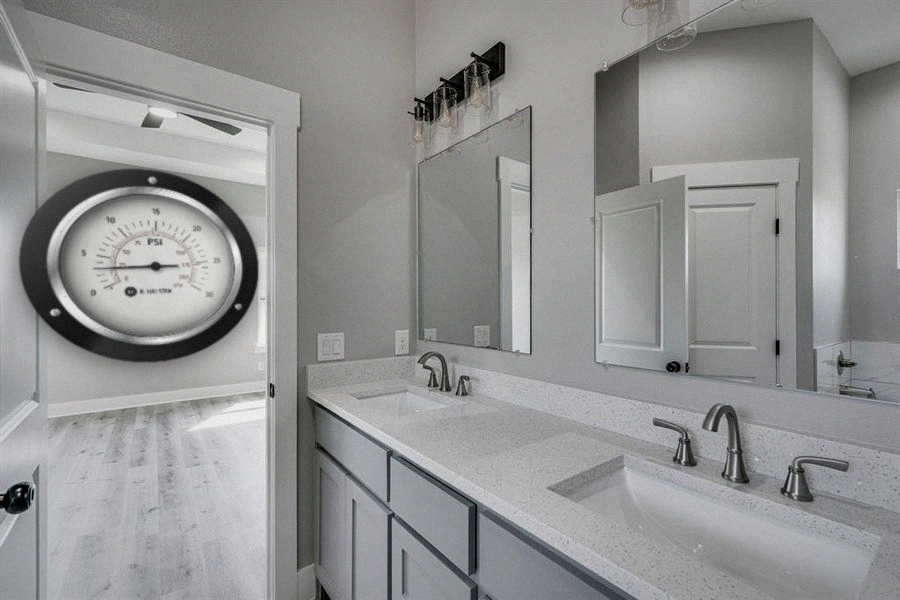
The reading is 3 psi
